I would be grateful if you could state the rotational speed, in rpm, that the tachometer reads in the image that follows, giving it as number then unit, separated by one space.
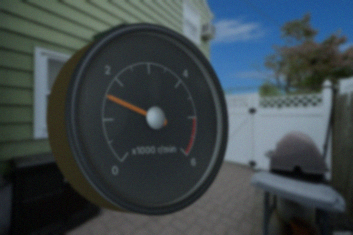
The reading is 1500 rpm
